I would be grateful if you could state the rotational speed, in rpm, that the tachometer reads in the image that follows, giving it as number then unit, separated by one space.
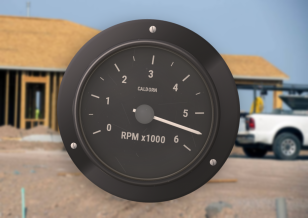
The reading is 5500 rpm
